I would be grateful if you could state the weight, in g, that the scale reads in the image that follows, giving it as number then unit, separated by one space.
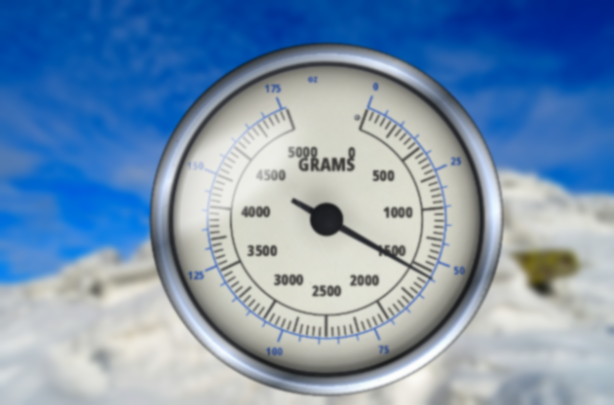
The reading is 1550 g
